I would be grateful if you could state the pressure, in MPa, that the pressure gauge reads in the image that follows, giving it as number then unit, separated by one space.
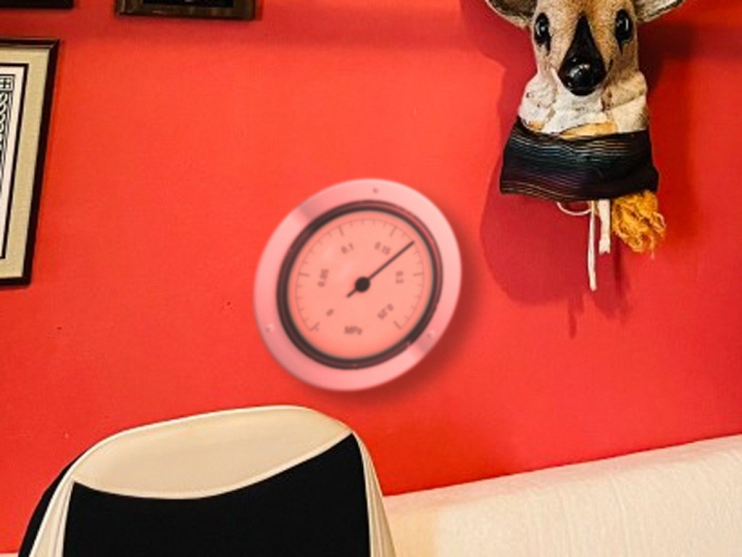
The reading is 0.17 MPa
